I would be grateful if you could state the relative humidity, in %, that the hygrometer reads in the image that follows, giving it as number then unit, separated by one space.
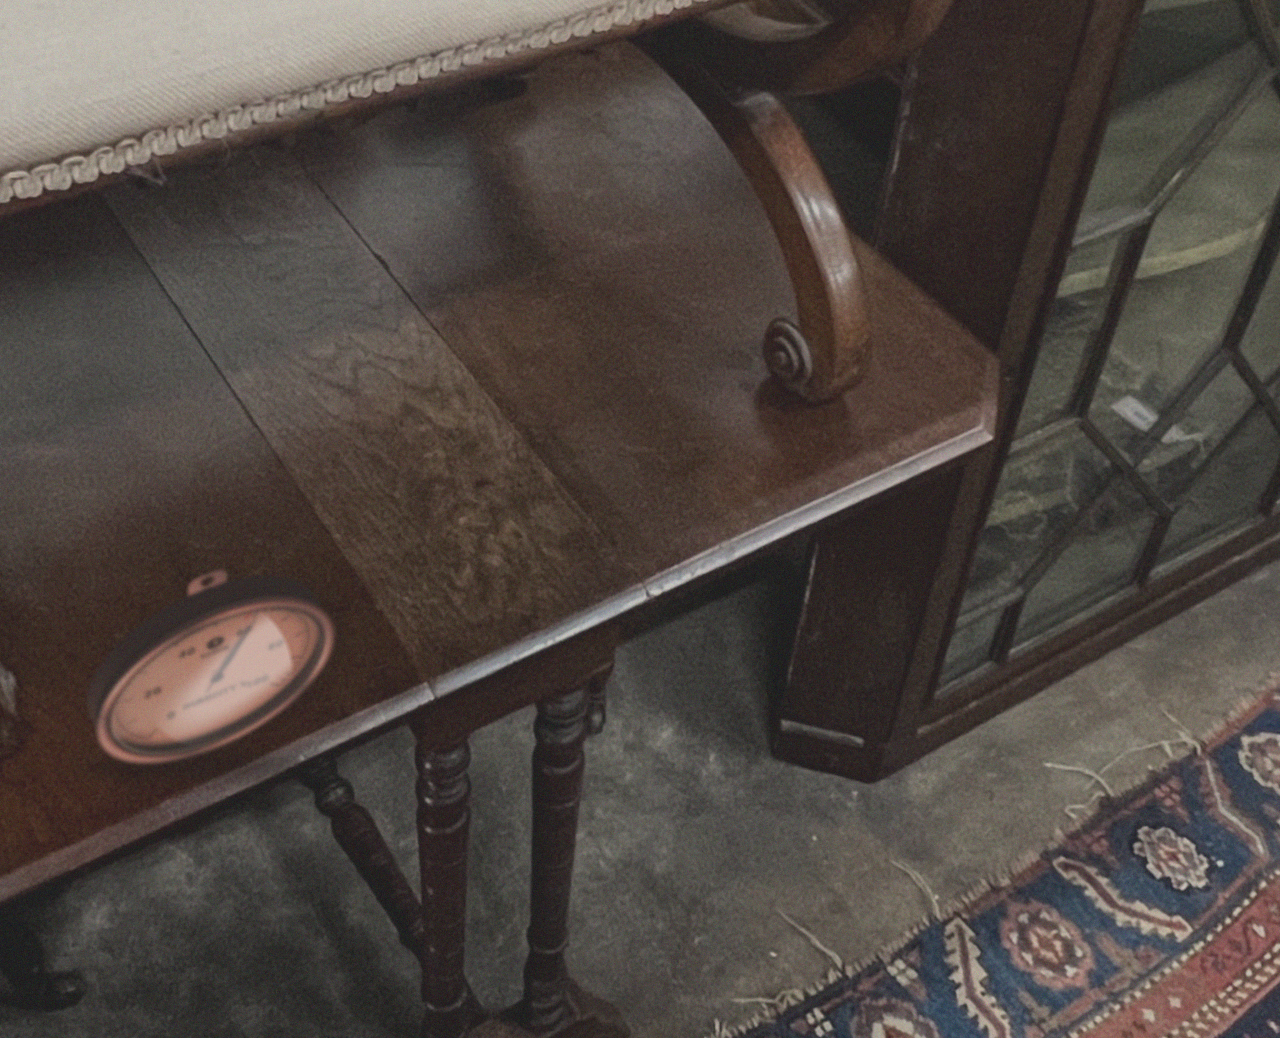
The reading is 60 %
